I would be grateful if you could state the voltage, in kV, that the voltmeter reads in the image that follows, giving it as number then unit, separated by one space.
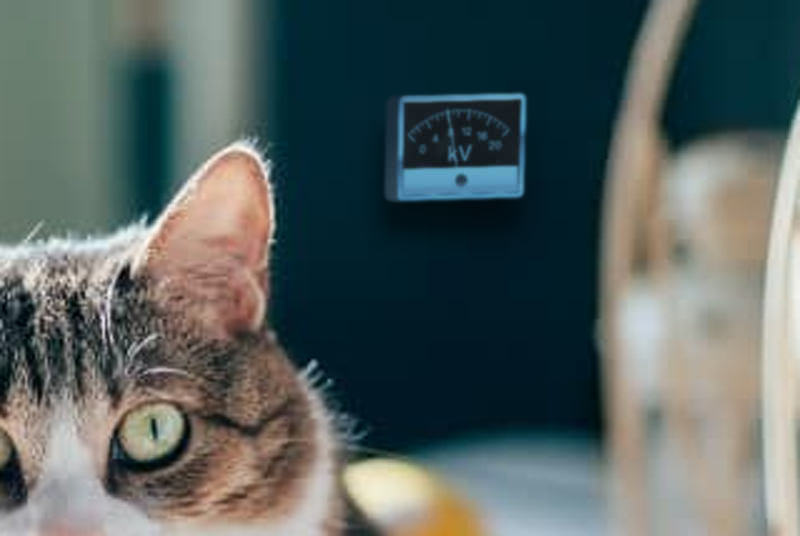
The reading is 8 kV
